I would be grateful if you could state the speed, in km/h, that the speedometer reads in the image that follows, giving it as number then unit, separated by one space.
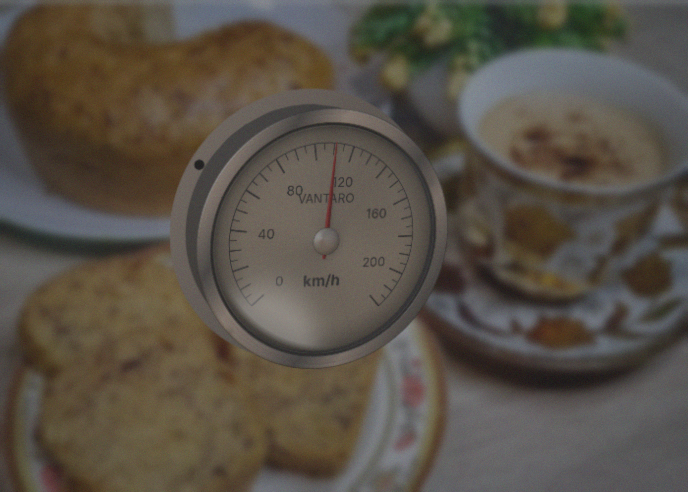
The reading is 110 km/h
